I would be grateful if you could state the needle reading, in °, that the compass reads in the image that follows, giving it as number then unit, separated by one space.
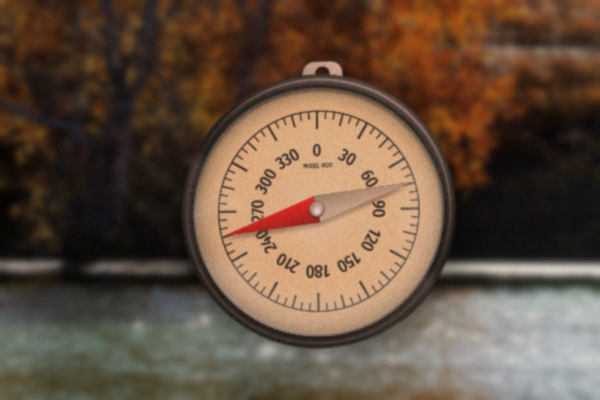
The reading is 255 °
